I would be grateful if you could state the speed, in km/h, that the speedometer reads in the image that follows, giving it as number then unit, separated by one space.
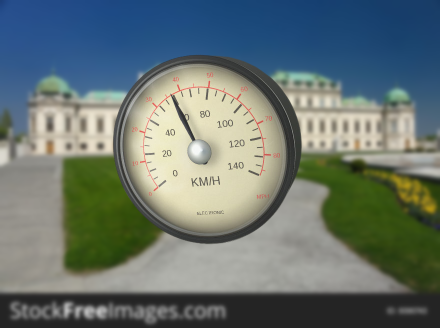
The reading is 60 km/h
